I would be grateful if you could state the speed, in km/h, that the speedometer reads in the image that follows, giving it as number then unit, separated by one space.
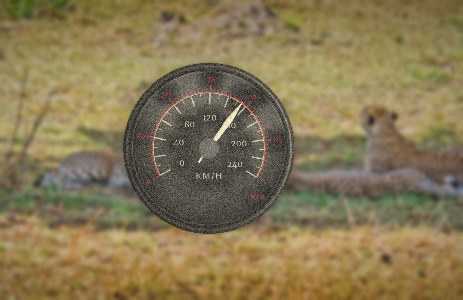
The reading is 155 km/h
